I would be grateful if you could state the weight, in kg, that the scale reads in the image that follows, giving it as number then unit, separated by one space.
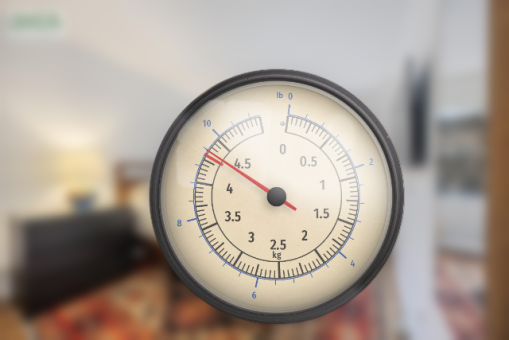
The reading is 4.35 kg
